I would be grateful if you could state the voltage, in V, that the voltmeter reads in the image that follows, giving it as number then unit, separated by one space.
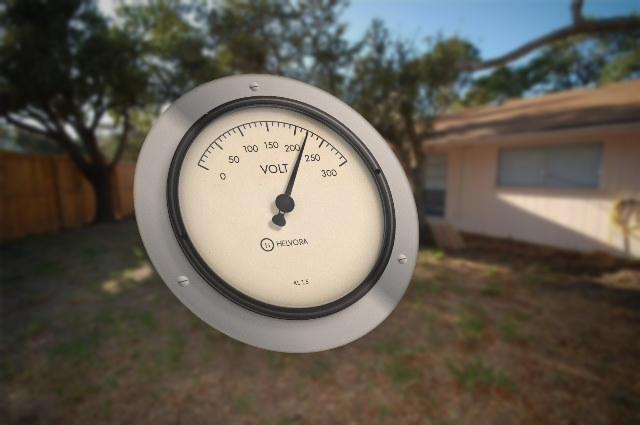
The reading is 220 V
